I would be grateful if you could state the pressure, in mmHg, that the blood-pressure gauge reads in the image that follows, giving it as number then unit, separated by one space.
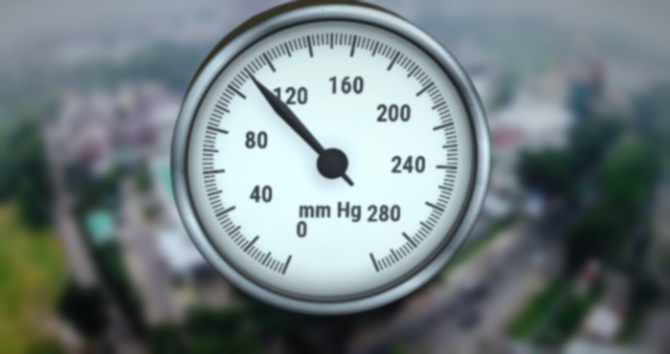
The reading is 110 mmHg
